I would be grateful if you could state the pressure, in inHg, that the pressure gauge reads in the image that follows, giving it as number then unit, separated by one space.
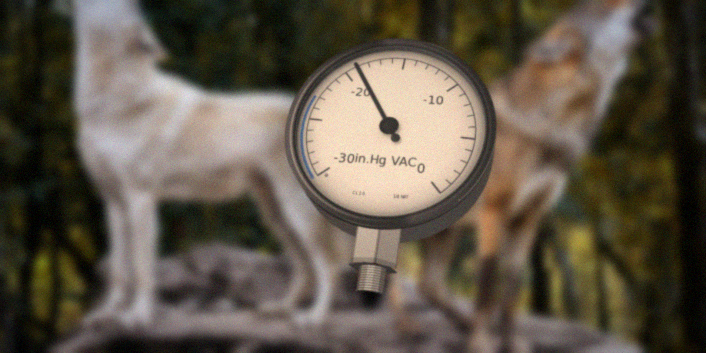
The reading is -19 inHg
